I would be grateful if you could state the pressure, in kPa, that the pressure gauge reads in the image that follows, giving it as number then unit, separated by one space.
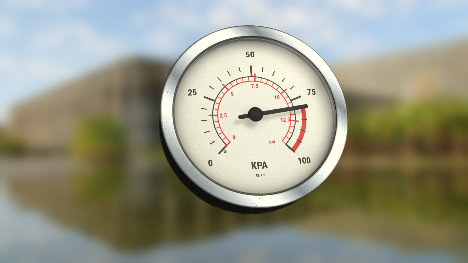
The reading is 80 kPa
